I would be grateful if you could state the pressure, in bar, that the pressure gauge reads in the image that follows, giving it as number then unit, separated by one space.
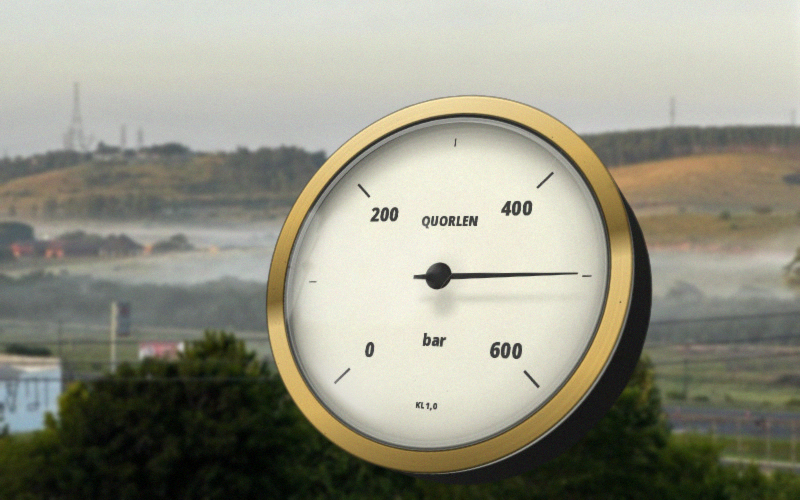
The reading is 500 bar
